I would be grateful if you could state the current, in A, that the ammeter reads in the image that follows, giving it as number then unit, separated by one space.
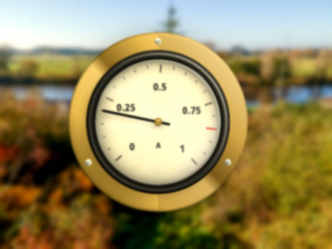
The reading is 0.2 A
